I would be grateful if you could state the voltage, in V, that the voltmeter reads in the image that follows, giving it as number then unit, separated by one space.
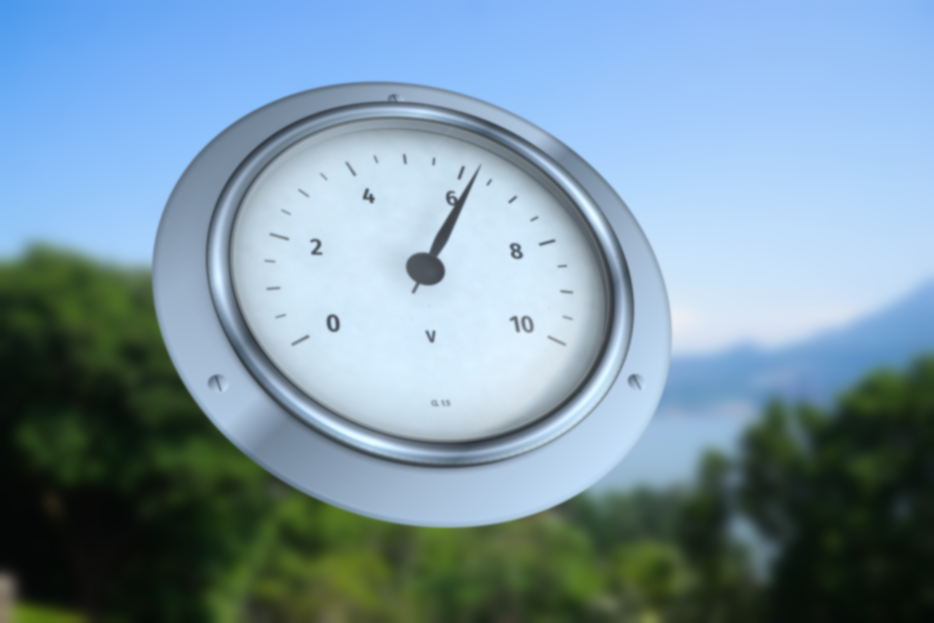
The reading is 6.25 V
